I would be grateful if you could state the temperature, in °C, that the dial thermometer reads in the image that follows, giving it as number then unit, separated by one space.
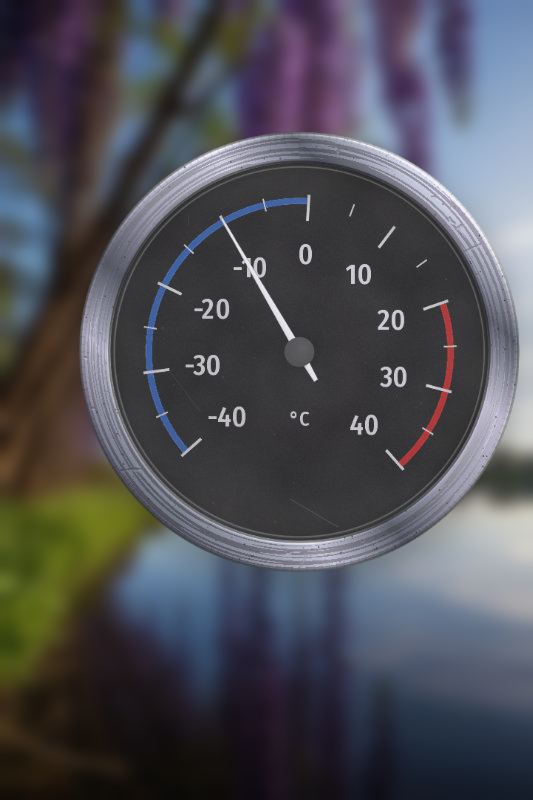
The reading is -10 °C
